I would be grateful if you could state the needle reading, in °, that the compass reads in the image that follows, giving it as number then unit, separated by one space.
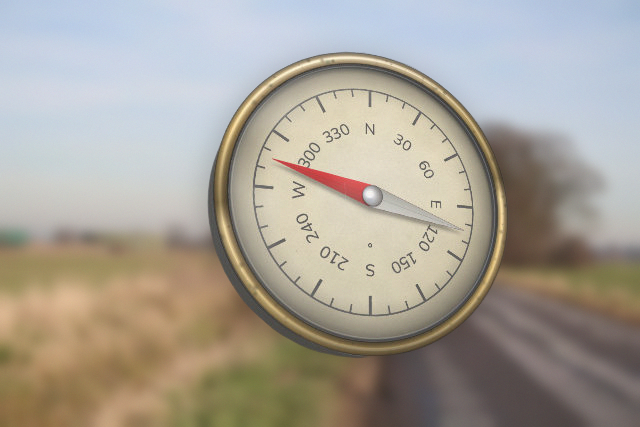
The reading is 285 °
